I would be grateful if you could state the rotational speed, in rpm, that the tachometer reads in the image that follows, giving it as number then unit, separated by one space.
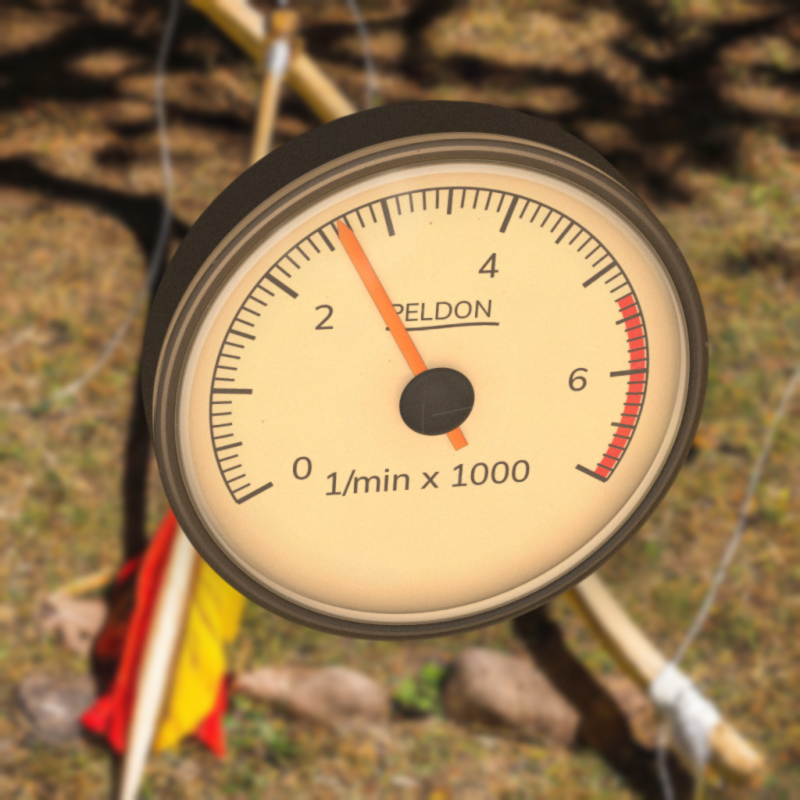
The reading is 2650 rpm
